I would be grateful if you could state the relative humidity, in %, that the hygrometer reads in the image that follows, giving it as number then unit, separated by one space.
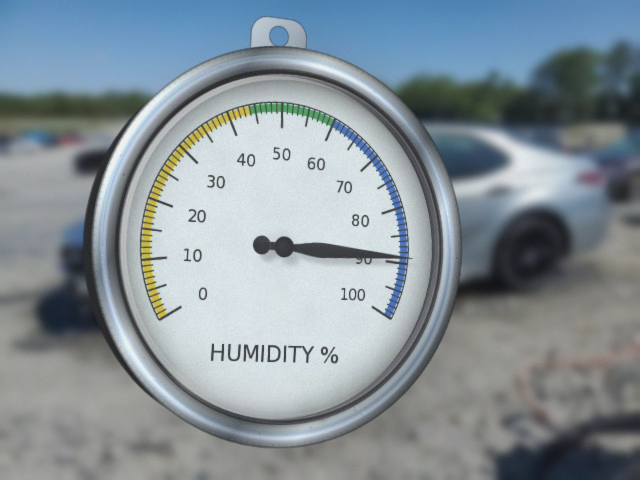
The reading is 89 %
